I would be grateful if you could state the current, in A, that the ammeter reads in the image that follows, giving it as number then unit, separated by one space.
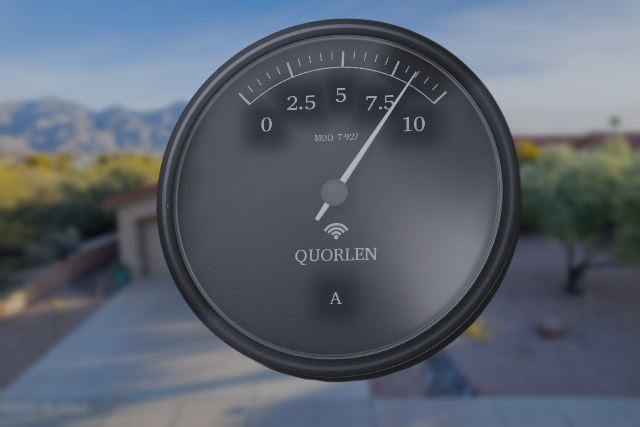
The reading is 8.5 A
